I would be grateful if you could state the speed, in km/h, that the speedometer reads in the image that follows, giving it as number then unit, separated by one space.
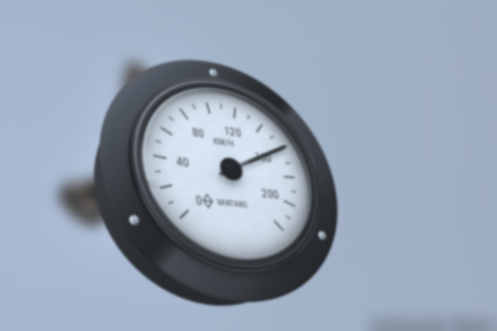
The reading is 160 km/h
